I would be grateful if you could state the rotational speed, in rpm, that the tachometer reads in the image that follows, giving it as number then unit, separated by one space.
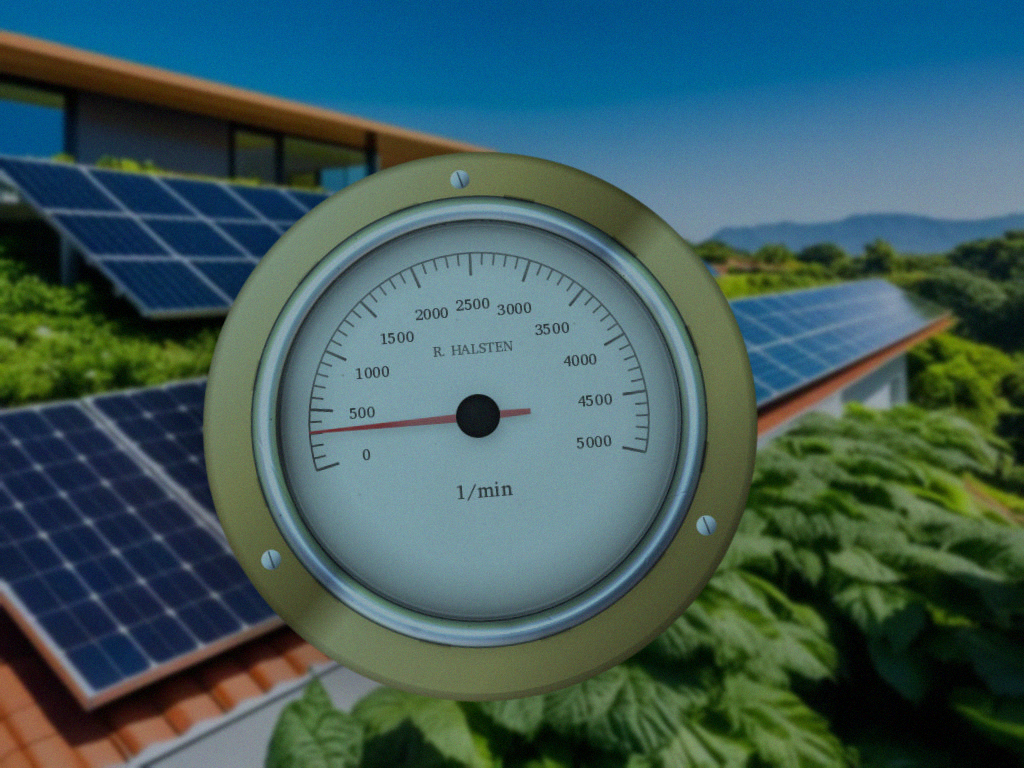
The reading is 300 rpm
